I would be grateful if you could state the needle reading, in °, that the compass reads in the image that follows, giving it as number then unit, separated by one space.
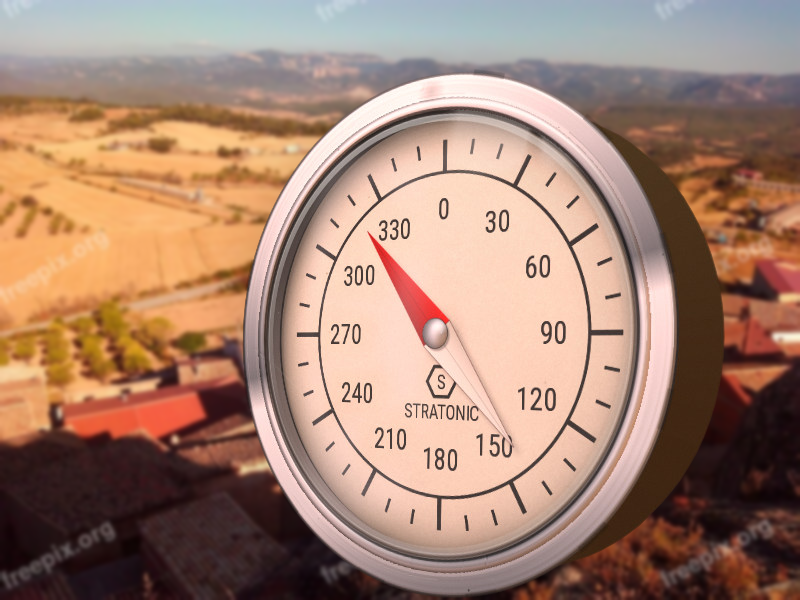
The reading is 320 °
